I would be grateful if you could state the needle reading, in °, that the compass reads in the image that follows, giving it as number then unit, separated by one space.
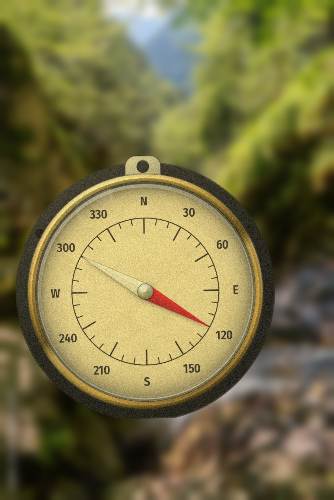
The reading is 120 °
